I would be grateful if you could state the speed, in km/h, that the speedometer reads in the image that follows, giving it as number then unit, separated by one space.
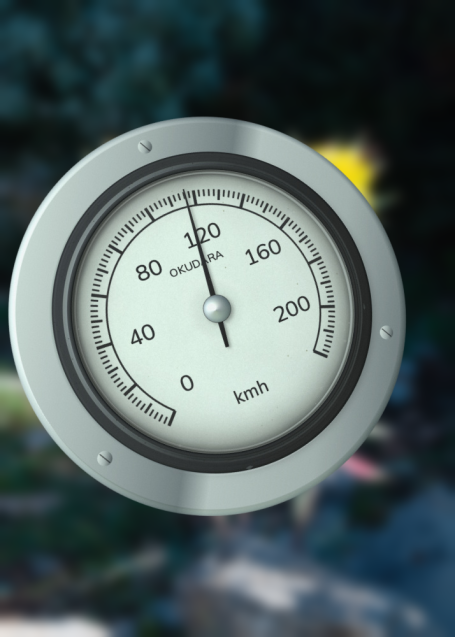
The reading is 116 km/h
